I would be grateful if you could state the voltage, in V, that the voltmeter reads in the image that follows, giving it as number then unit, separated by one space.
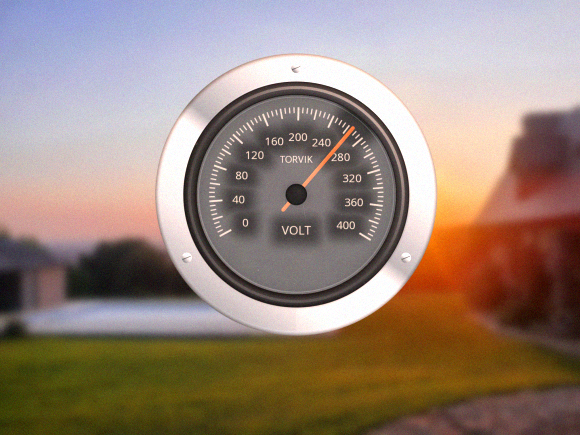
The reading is 265 V
